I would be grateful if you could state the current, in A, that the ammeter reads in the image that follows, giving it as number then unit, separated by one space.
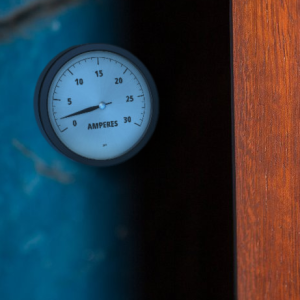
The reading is 2 A
